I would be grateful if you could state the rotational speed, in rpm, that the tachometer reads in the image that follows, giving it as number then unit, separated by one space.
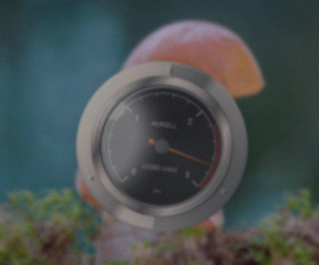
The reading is 2700 rpm
